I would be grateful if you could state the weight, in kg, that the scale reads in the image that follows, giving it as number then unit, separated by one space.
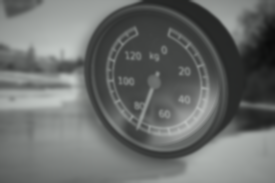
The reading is 75 kg
